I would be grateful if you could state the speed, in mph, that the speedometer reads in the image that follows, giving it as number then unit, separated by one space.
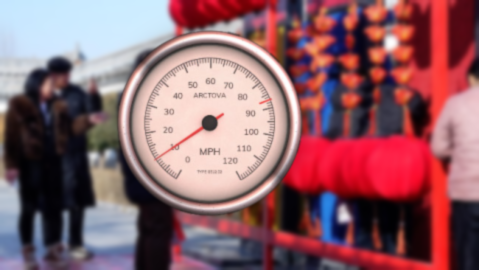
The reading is 10 mph
